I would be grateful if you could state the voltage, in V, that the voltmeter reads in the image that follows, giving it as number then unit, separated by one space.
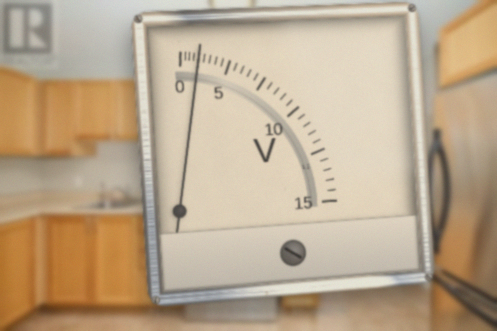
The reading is 2.5 V
